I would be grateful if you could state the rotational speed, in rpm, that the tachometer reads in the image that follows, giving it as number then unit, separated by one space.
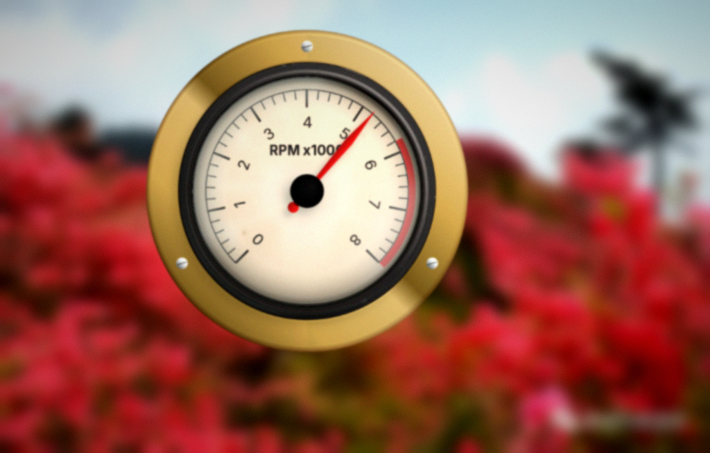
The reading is 5200 rpm
